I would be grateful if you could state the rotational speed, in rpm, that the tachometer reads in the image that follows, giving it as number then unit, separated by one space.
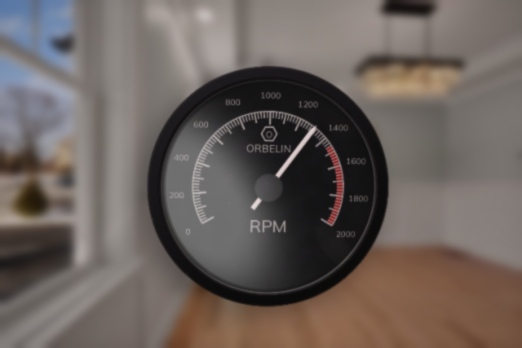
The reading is 1300 rpm
